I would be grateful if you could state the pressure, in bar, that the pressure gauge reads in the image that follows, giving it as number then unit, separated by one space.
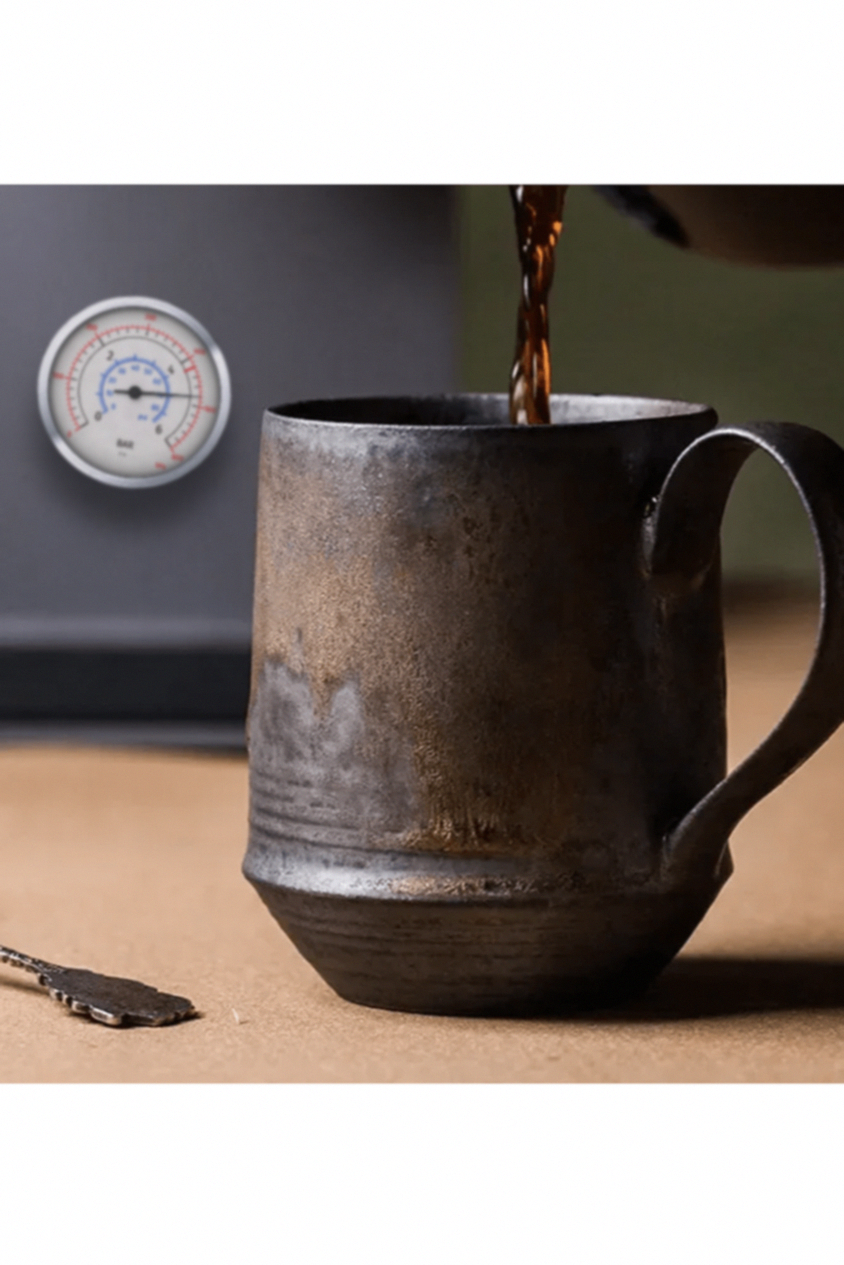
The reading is 4.8 bar
